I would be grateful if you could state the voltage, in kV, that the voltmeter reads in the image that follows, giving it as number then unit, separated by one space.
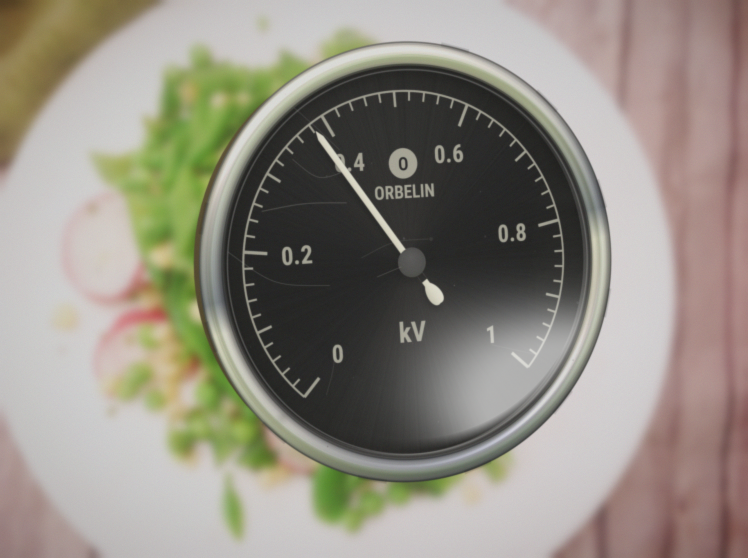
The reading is 0.38 kV
